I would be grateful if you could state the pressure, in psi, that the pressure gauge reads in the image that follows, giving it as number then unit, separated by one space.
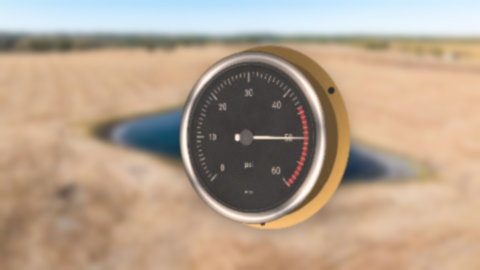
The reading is 50 psi
